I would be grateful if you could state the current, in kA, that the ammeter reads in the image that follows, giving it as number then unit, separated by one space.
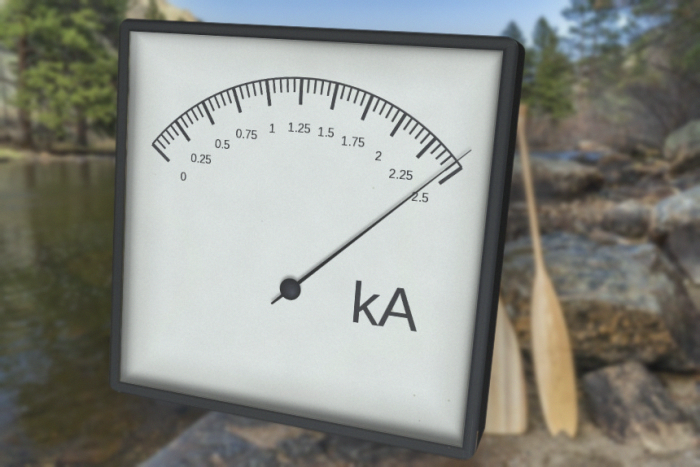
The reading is 2.45 kA
